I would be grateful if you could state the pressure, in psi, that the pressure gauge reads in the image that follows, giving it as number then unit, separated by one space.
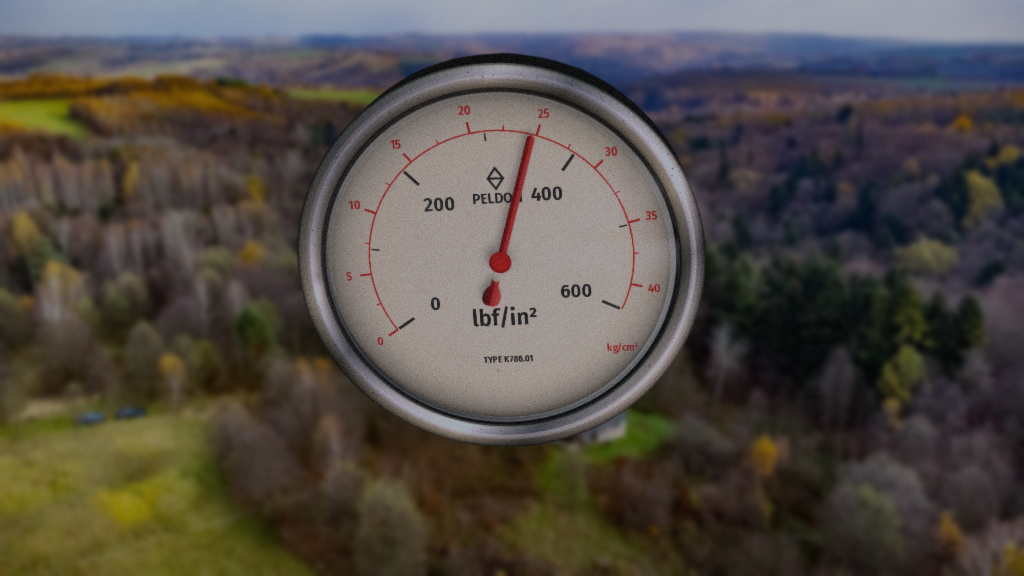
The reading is 350 psi
